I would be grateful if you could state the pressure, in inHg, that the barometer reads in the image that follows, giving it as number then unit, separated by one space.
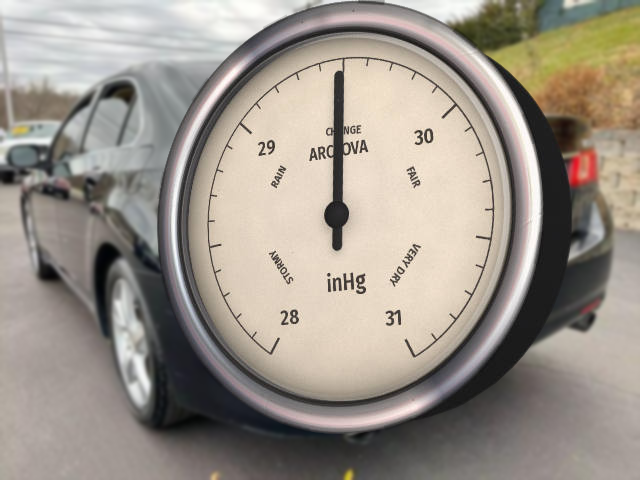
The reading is 29.5 inHg
